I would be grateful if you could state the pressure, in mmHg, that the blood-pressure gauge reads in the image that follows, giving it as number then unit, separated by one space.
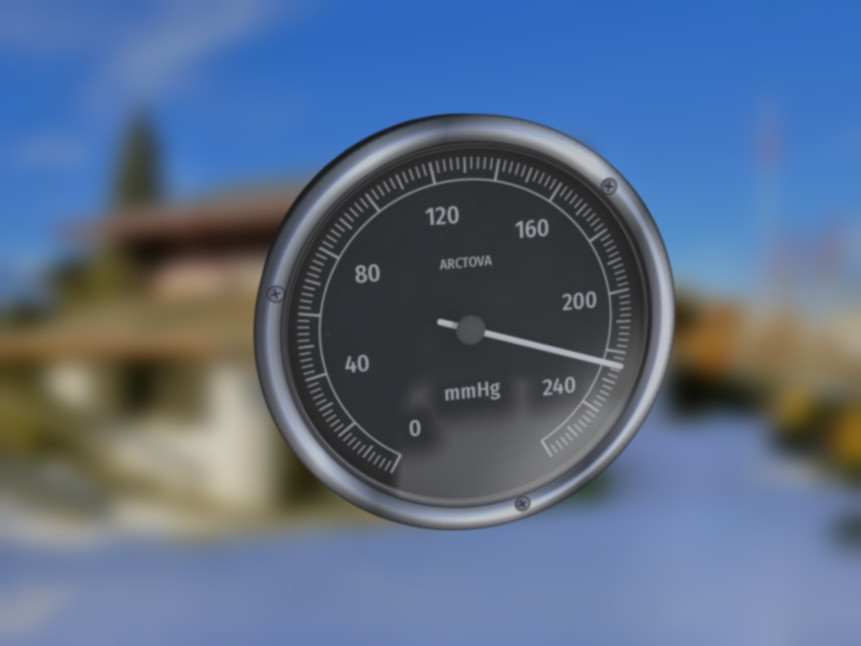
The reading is 224 mmHg
